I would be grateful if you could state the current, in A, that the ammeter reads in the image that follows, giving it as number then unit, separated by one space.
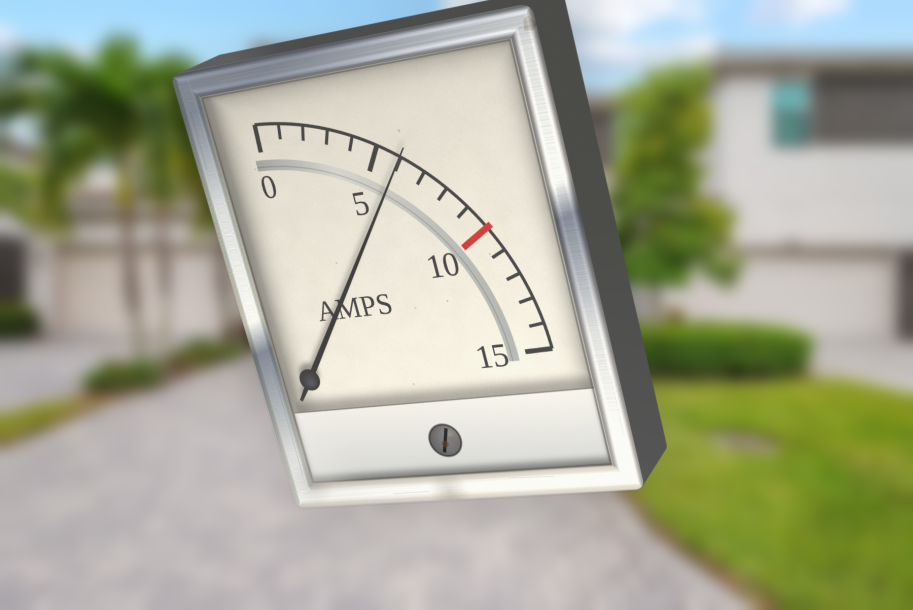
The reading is 6 A
